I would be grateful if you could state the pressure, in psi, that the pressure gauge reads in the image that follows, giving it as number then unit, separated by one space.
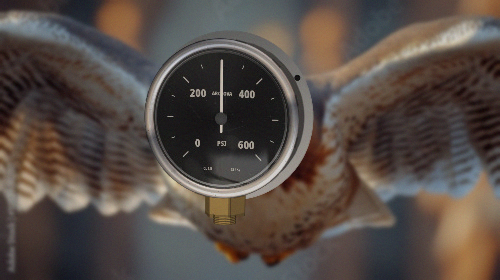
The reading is 300 psi
